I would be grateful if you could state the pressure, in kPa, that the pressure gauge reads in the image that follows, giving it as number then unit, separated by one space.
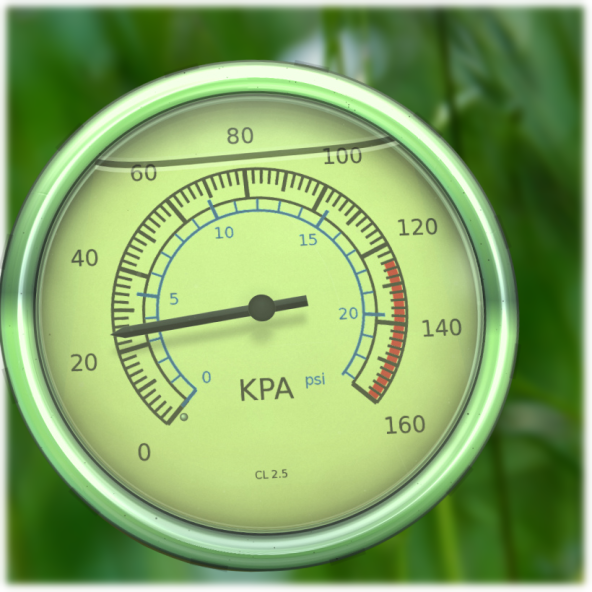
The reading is 24 kPa
